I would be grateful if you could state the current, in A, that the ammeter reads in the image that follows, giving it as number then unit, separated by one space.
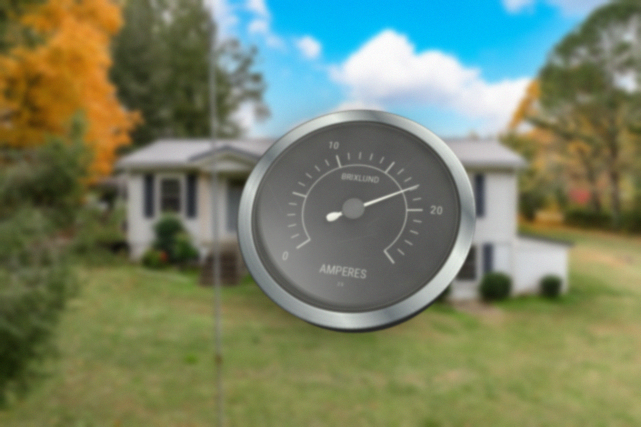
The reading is 18 A
